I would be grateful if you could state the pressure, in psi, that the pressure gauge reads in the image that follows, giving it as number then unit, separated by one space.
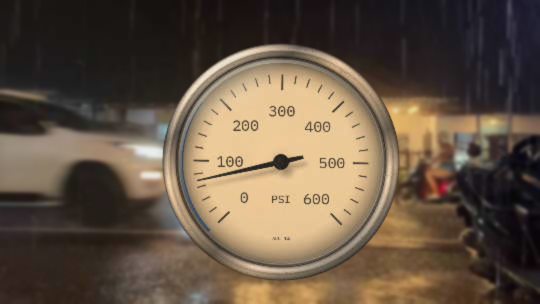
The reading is 70 psi
